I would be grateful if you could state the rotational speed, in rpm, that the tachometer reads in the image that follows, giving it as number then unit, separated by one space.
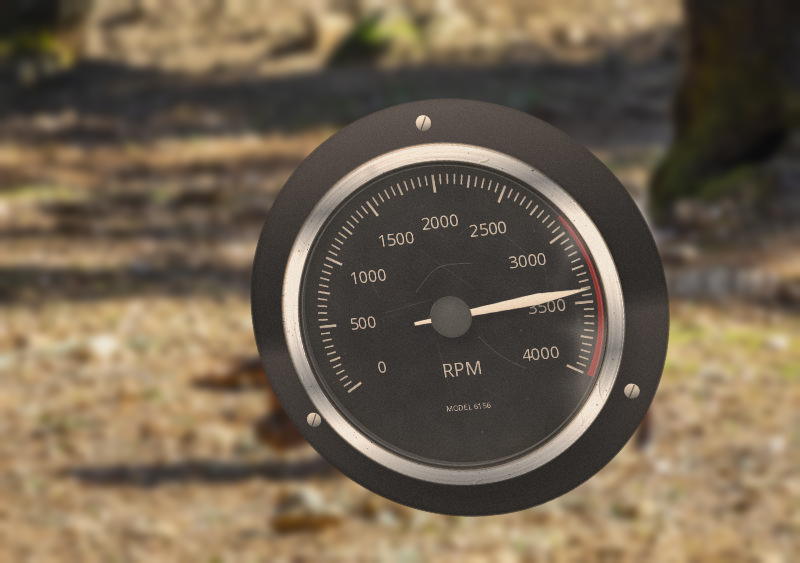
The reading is 3400 rpm
